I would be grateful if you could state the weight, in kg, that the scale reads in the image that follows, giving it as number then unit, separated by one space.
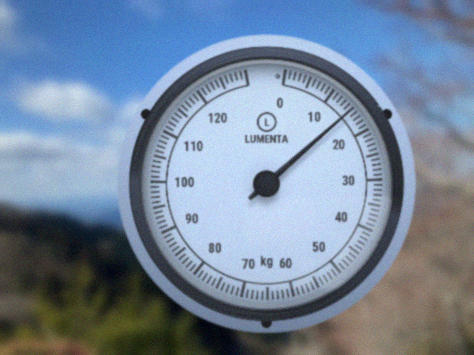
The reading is 15 kg
